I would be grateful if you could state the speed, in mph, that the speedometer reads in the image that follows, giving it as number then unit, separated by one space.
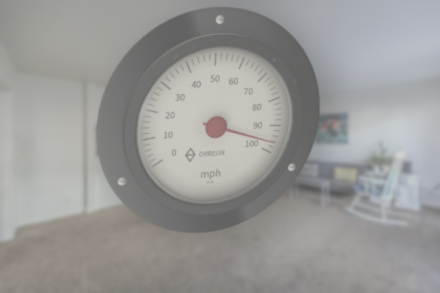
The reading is 96 mph
